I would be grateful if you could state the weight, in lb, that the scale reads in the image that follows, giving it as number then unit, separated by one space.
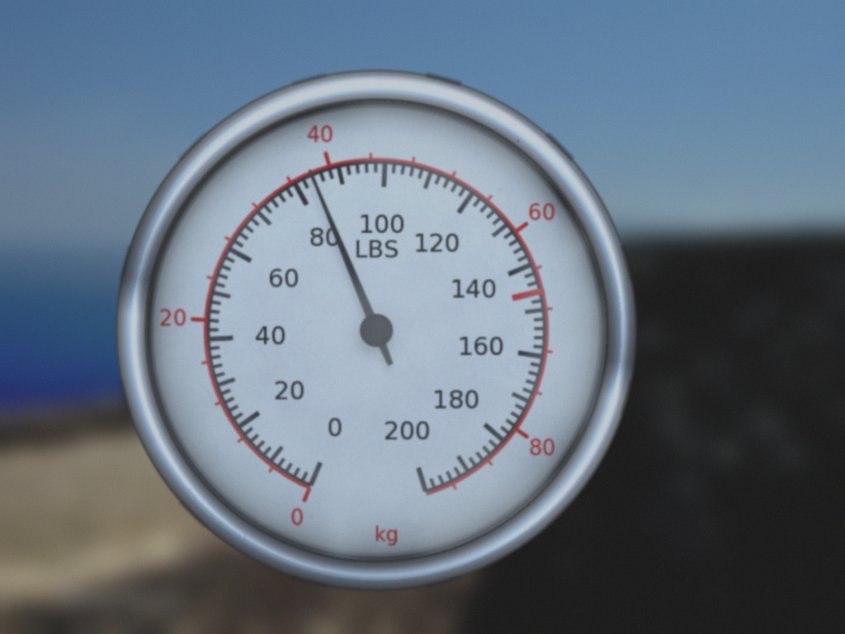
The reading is 84 lb
